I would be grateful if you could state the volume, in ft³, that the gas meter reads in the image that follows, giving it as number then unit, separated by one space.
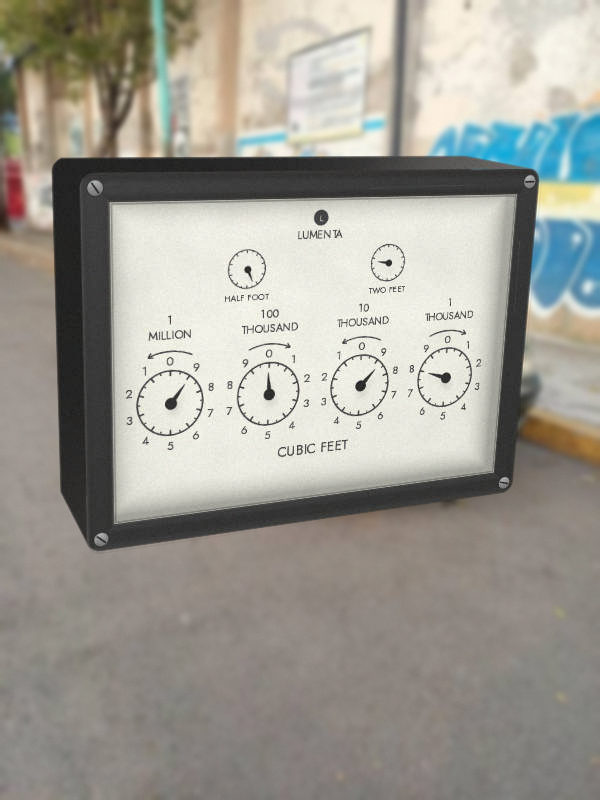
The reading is 898800 ft³
